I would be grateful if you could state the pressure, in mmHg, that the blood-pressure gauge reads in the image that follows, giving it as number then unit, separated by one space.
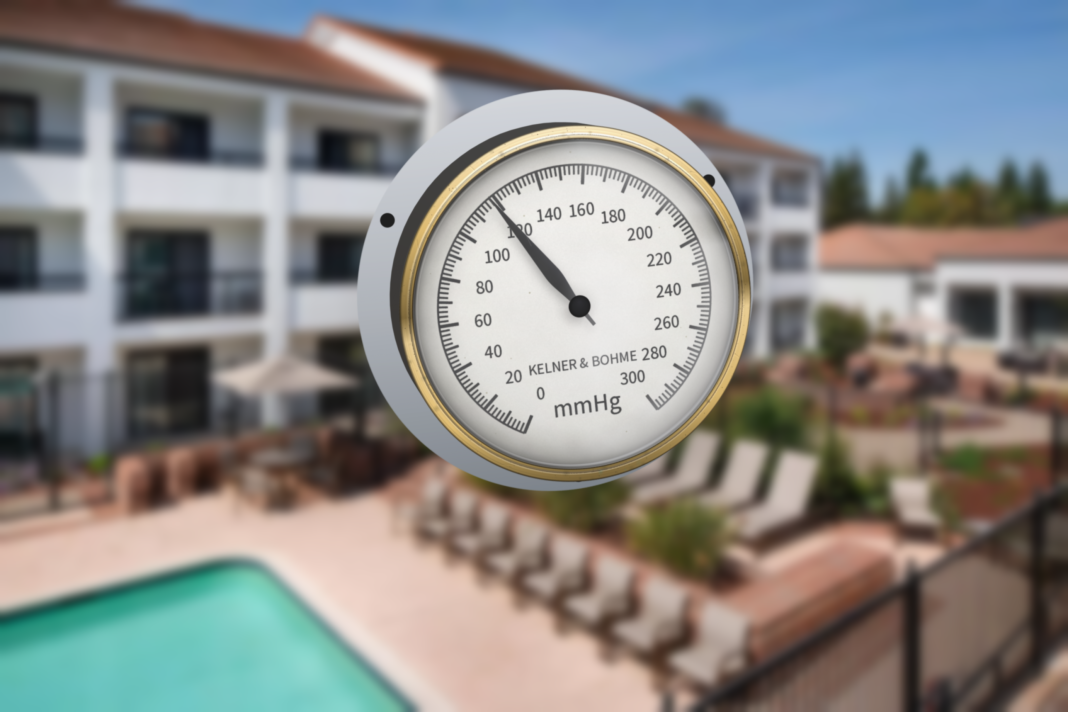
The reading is 118 mmHg
